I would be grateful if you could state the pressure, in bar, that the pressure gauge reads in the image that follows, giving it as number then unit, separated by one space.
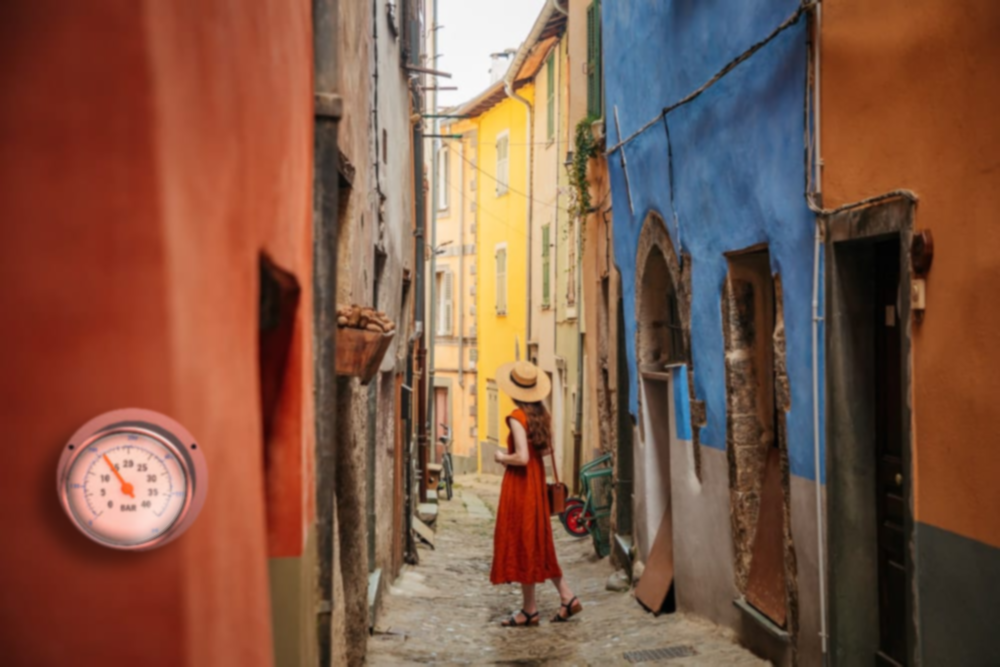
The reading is 15 bar
